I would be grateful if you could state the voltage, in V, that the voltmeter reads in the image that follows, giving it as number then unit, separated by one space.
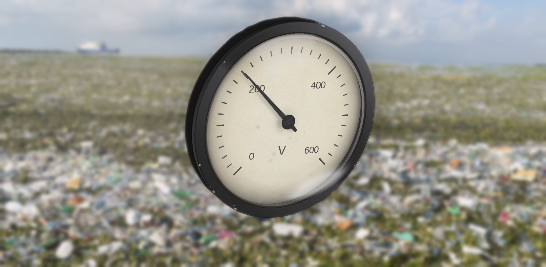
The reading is 200 V
